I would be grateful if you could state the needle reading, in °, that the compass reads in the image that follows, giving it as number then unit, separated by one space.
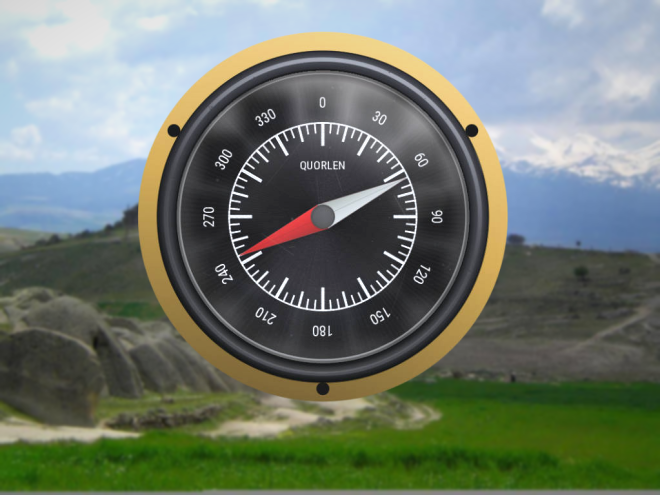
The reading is 245 °
